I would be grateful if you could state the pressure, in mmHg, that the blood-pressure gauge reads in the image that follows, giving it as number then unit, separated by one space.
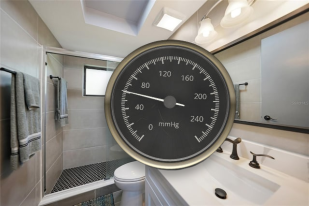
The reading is 60 mmHg
